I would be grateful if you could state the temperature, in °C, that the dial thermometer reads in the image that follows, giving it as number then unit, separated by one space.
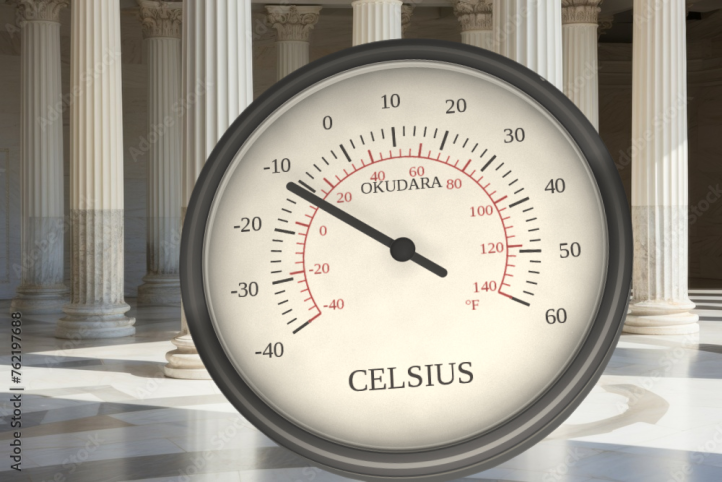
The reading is -12 °C
